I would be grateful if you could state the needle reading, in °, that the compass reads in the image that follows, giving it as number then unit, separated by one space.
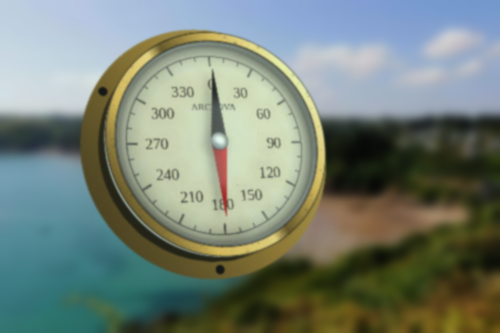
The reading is 180 °
